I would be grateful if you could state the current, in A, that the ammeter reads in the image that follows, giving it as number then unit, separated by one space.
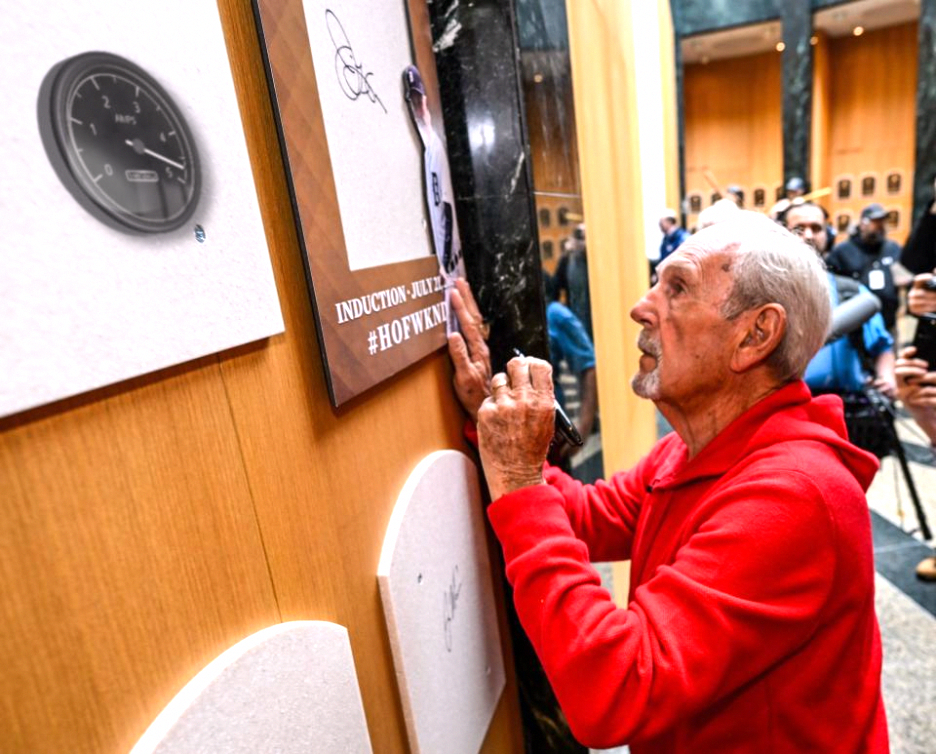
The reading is 4.75 A
